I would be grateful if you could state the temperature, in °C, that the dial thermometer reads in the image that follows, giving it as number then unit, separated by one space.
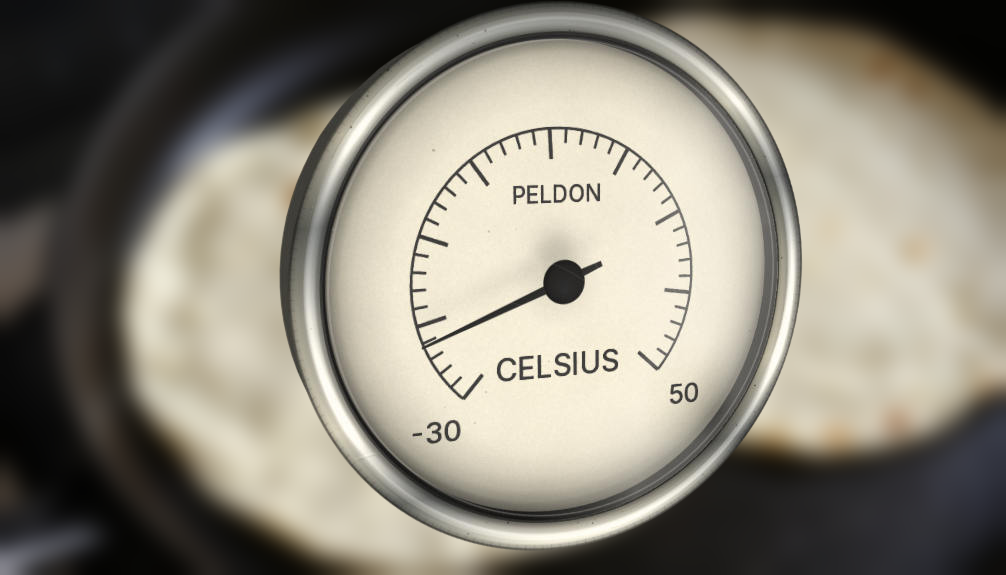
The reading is -22 °C
